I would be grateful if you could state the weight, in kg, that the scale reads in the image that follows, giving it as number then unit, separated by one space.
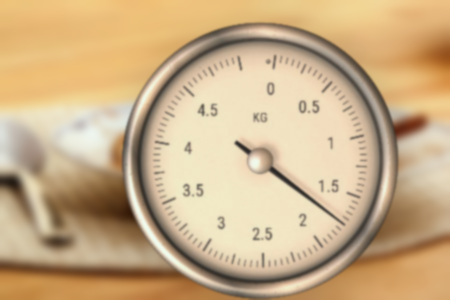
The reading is 1.75 kg
